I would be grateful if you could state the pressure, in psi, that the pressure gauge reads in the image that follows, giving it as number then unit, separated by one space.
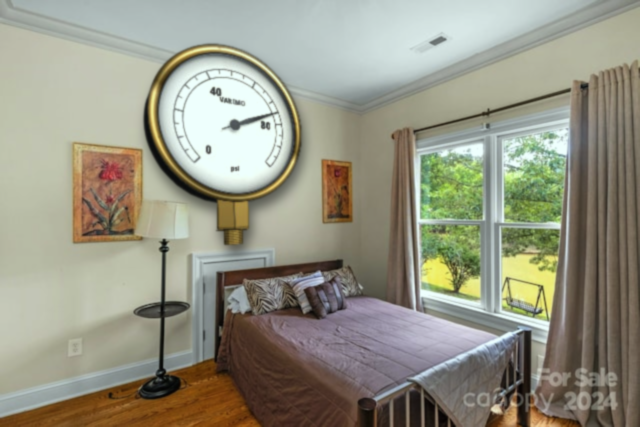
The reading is 75 psi
